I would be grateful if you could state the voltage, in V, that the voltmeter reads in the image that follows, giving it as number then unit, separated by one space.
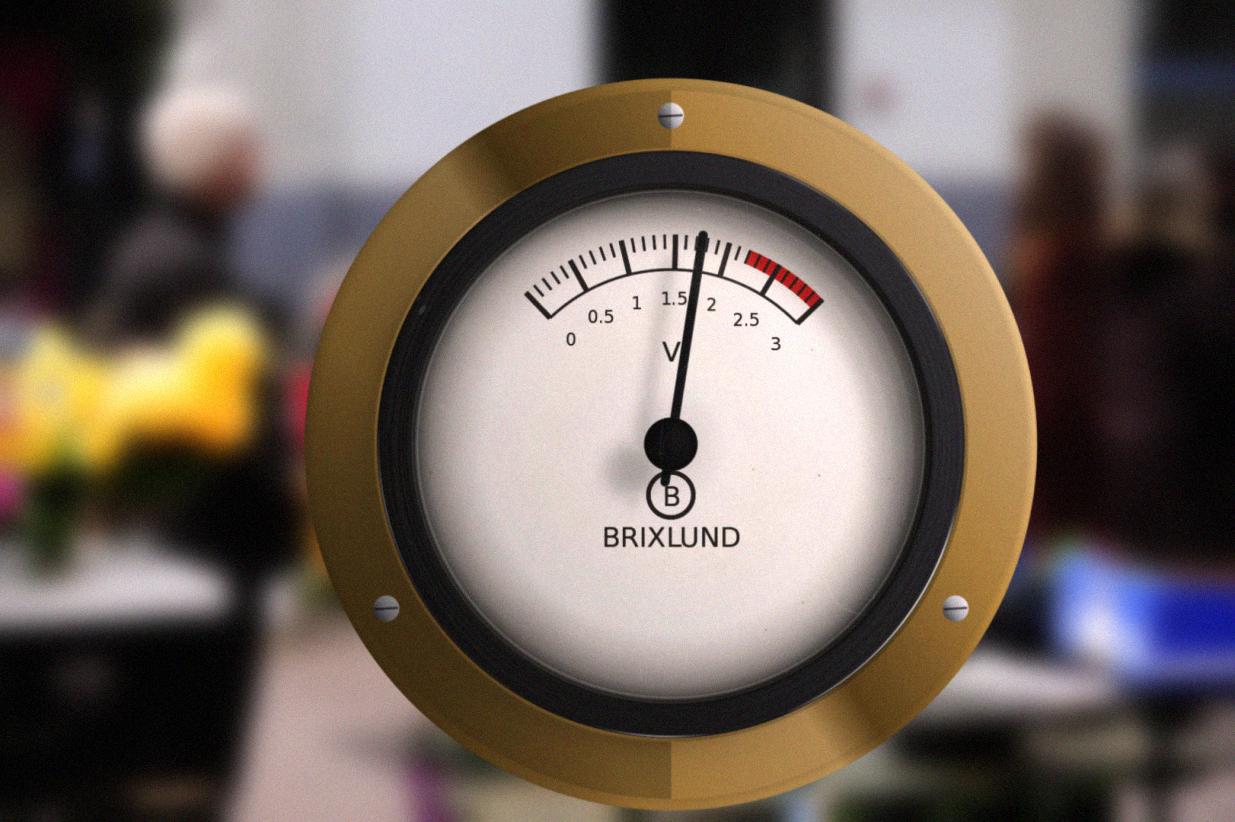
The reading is 1.75 V
